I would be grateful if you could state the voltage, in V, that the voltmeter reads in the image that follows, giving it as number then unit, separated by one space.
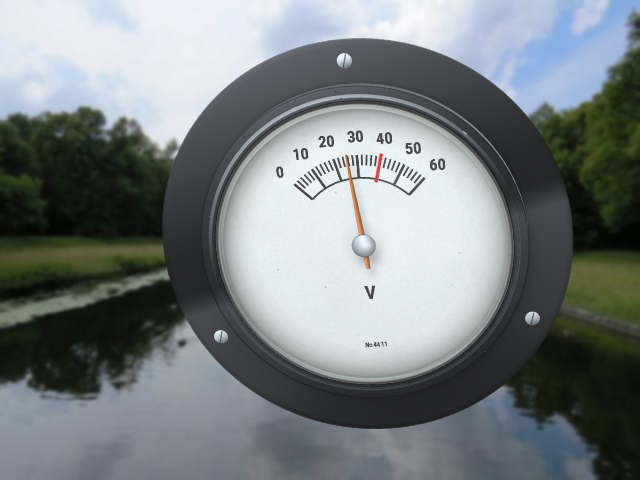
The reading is 26 V
